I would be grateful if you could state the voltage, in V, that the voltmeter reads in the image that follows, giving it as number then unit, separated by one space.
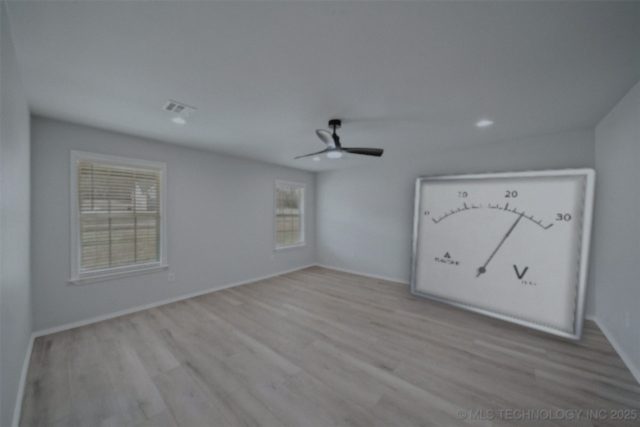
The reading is 24 V
